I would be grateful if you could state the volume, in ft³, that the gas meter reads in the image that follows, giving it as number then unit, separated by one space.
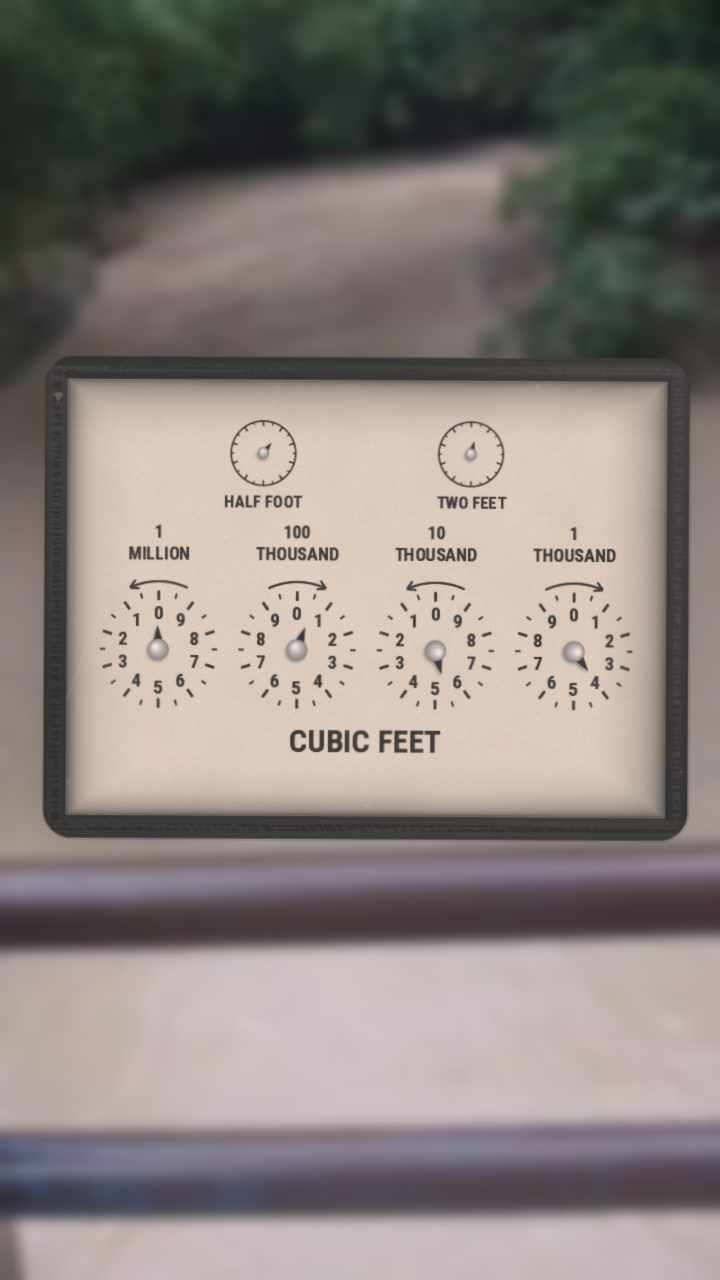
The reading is 5400 ft³
